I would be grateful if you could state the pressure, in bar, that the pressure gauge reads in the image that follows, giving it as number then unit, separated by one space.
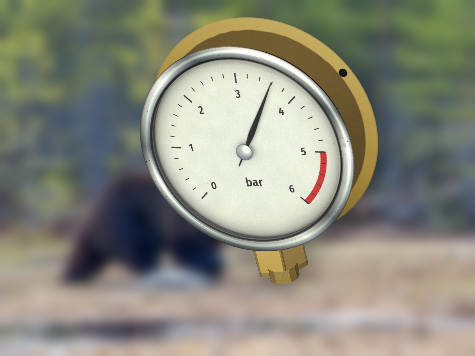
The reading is 3.6 bar
